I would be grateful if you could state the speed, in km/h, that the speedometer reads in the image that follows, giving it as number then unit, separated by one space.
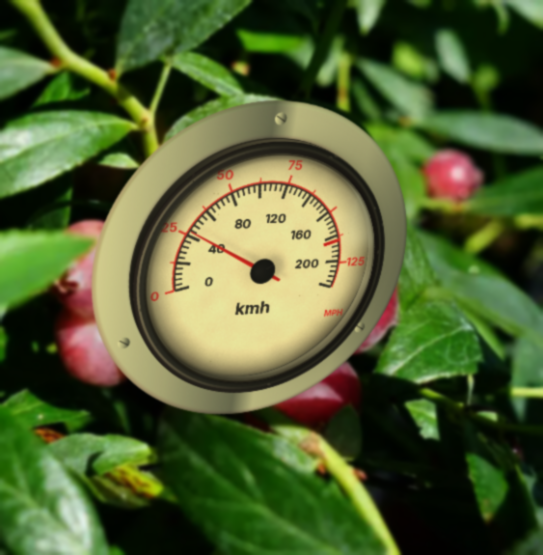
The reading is 44 km/h
